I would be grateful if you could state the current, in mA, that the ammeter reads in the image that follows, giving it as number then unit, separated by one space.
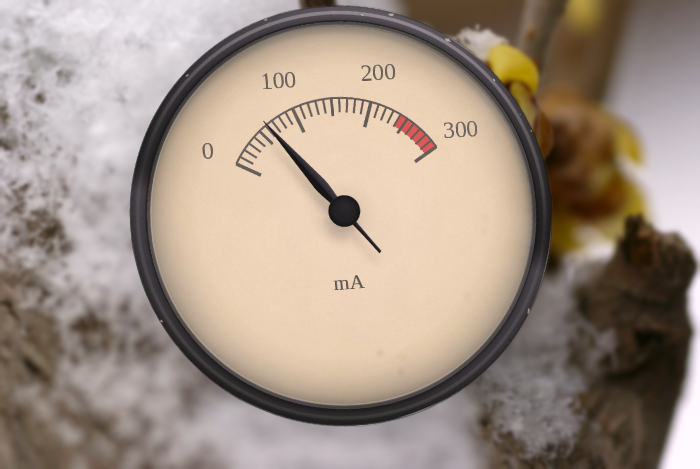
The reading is 60 mA
